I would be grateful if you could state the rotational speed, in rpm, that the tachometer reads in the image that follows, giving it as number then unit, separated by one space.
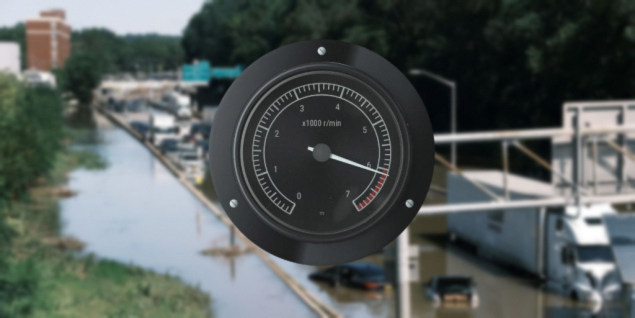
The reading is 6100 rpm
